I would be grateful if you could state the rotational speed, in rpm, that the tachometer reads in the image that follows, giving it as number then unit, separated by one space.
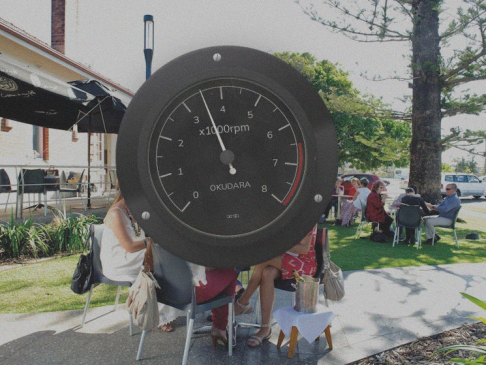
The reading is 3500 rpm
